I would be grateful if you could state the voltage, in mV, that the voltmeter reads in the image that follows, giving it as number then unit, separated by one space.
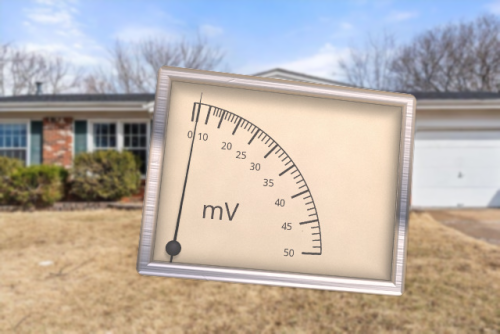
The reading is 5 mV
